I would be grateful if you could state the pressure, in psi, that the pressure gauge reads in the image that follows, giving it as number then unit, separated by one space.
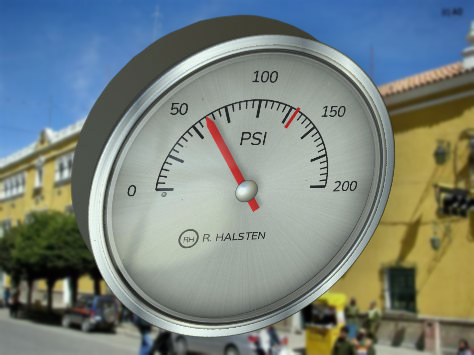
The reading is 60 psi
